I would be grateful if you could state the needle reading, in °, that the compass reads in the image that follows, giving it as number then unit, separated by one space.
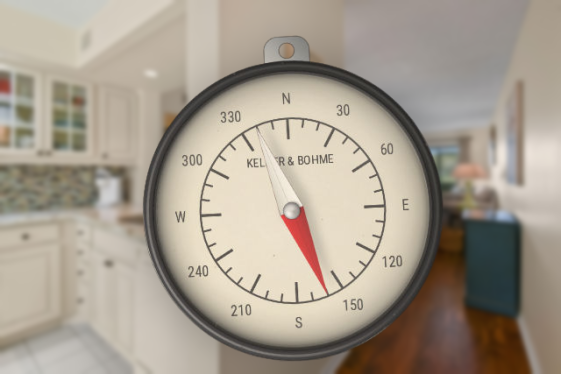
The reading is 160 °
